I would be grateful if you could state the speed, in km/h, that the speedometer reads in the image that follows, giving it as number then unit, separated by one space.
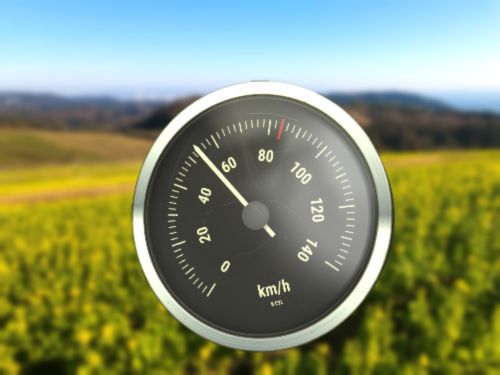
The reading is 54 km/h
